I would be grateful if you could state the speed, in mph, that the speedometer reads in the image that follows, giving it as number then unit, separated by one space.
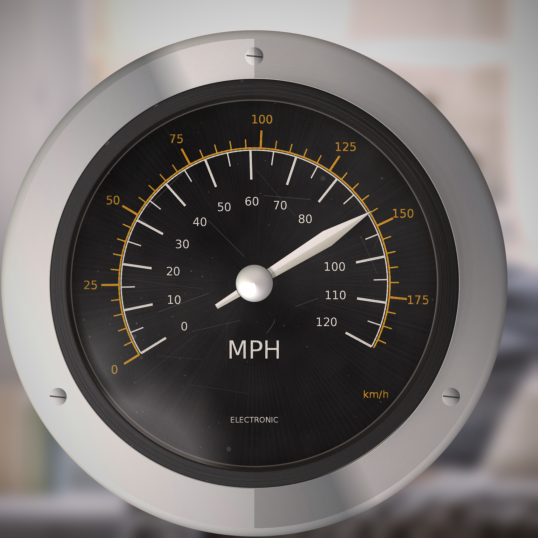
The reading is 90 mph
